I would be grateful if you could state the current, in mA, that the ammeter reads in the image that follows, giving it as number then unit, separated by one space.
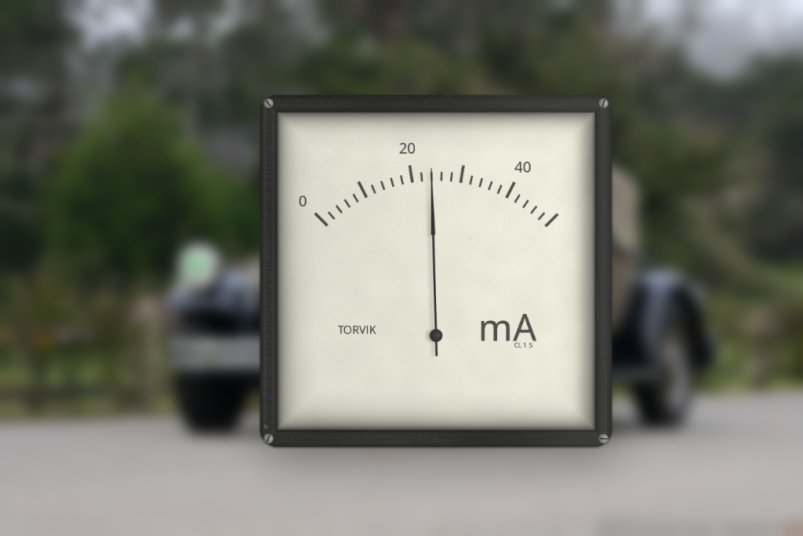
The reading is 24 mA
